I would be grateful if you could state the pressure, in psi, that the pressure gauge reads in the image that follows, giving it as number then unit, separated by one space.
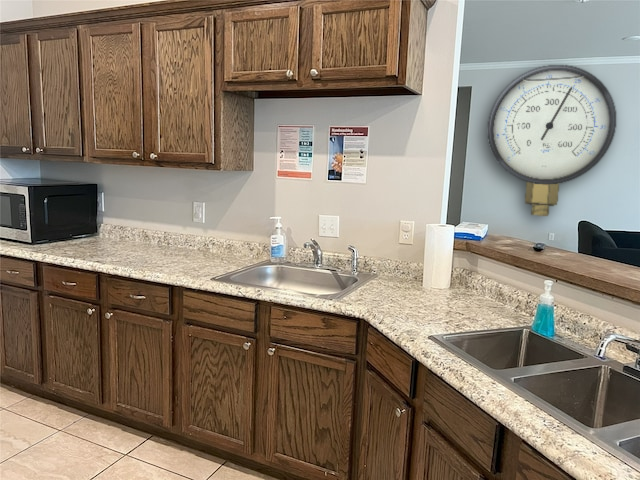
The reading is 350 psi
